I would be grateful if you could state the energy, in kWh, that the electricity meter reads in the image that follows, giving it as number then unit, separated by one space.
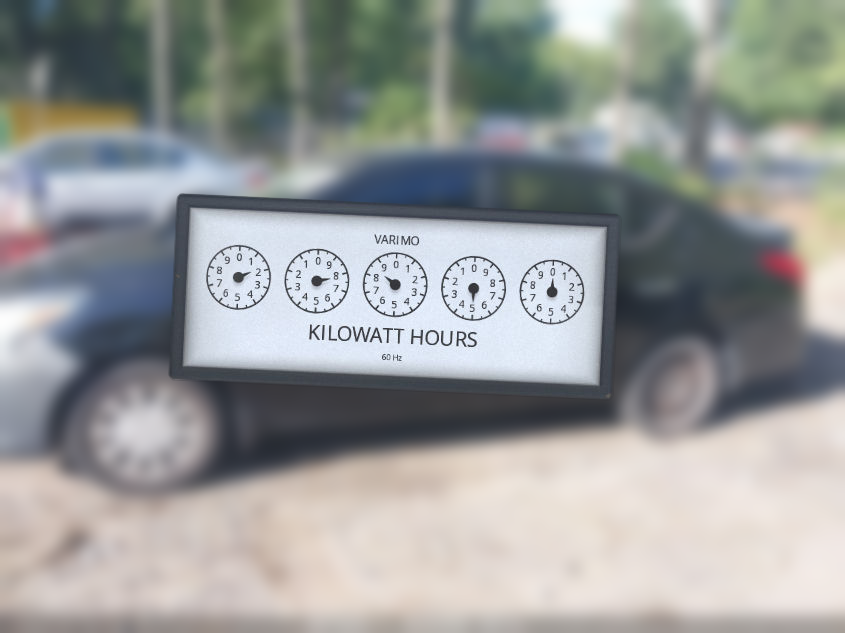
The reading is 17850 kWh
